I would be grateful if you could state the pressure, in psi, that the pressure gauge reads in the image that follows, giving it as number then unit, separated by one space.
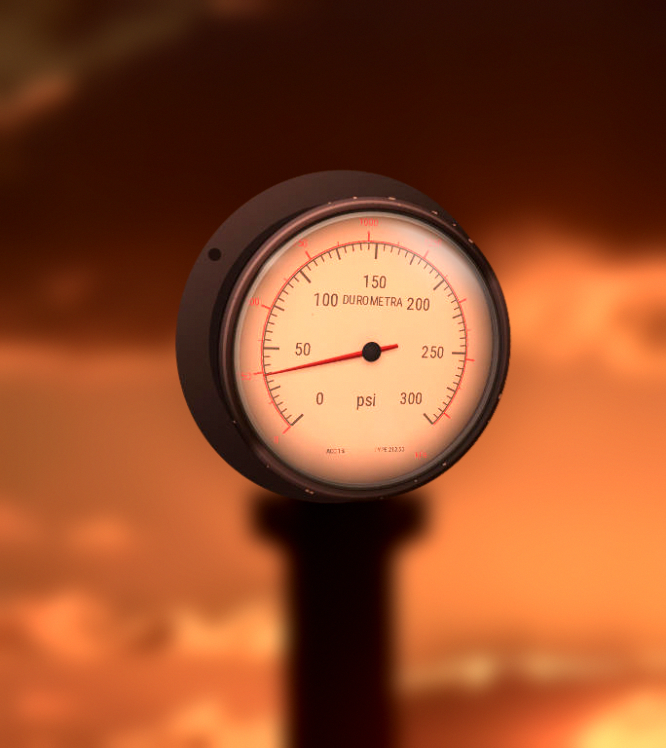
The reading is 35 psi
